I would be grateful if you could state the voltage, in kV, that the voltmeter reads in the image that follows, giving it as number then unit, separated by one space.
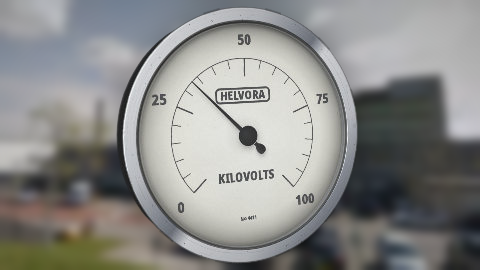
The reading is 32.5 kV
